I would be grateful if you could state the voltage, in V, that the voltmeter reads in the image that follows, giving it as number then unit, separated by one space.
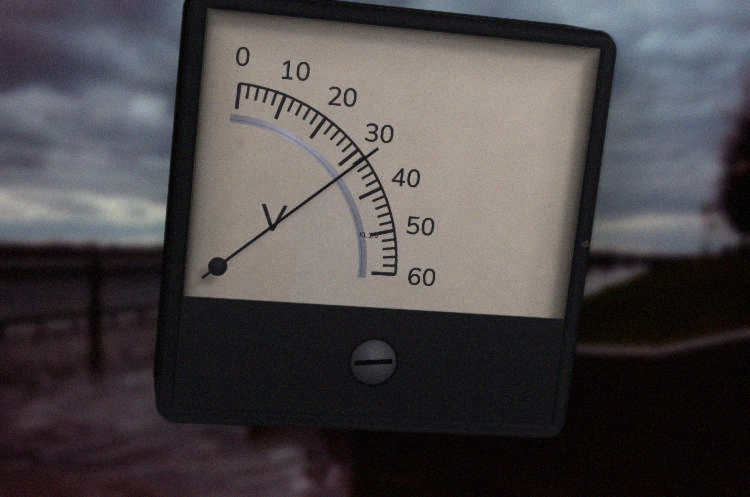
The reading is 32 V
